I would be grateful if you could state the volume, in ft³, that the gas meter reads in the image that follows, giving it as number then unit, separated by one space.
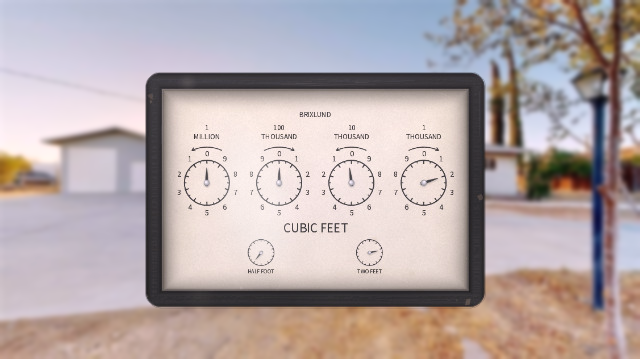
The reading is 200 ft³
